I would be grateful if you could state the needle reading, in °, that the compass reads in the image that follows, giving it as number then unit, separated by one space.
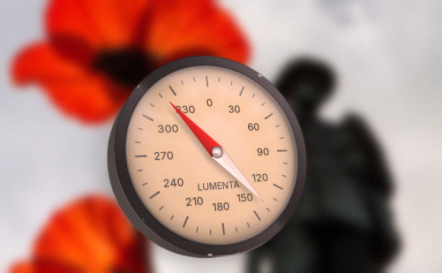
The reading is 320 °
